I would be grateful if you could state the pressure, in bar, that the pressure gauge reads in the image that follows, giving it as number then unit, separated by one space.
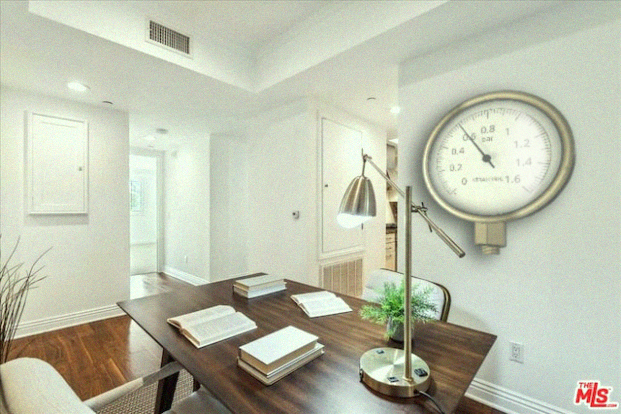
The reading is 0.6 bar
